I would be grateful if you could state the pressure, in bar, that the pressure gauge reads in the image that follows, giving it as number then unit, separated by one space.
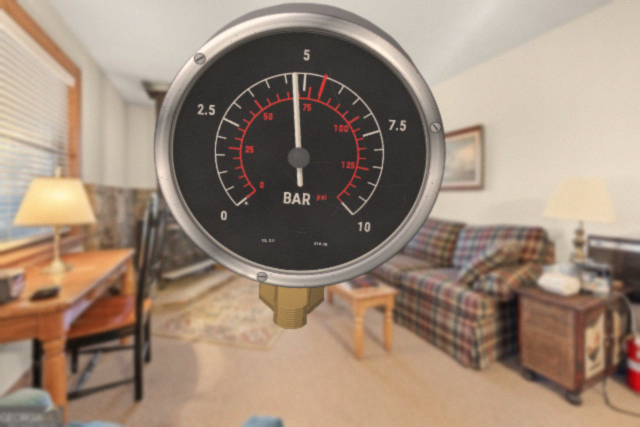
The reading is 4.75 bar
